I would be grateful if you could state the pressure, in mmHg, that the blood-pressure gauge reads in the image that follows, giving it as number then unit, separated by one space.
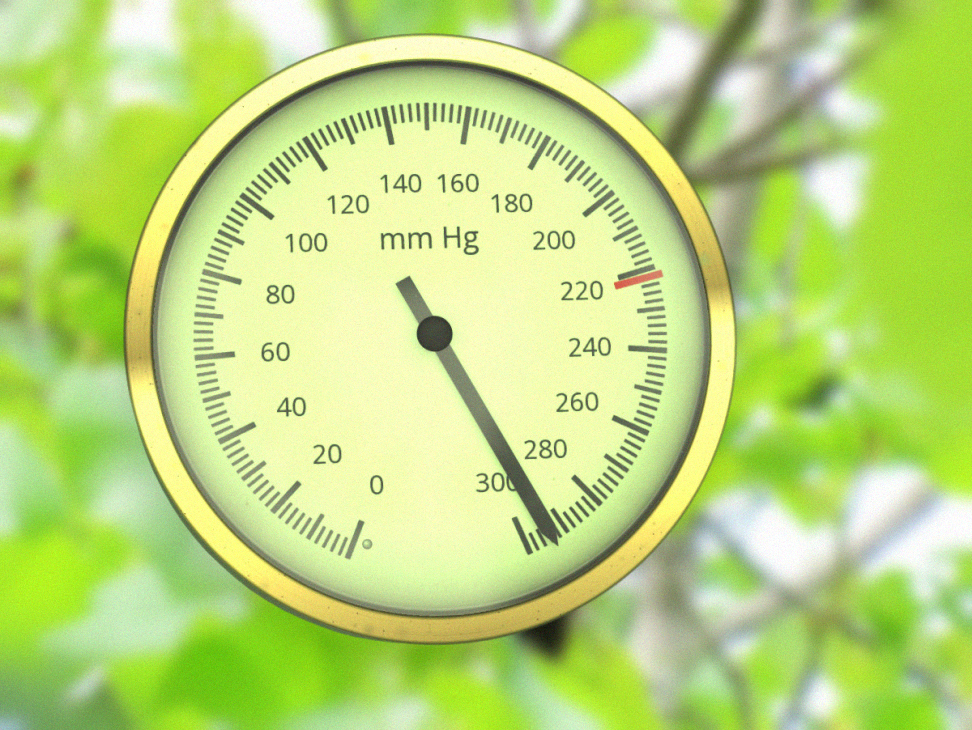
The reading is 294 mmHg
